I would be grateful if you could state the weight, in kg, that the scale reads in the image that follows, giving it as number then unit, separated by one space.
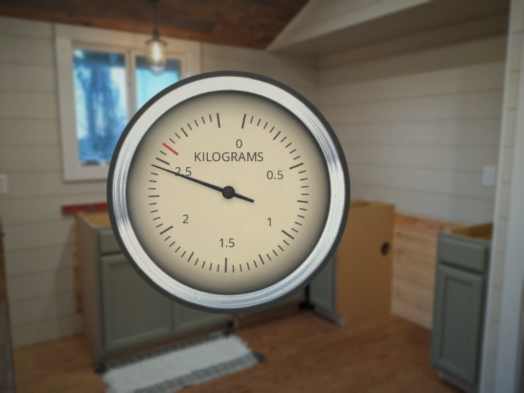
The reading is 2.45 kg
